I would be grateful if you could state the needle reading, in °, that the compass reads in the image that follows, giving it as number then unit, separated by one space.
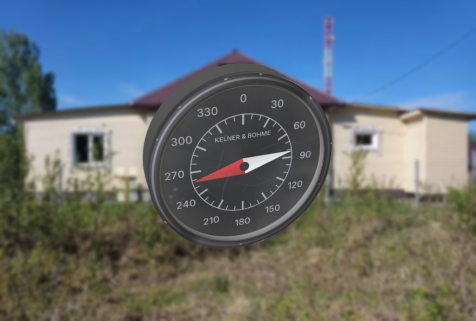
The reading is 260 °
